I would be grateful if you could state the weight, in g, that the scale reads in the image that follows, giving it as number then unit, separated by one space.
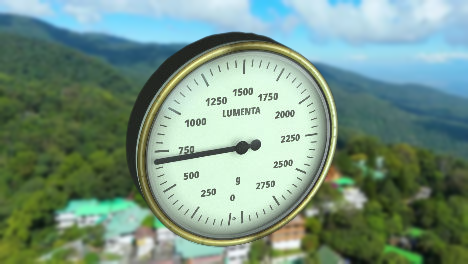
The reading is 700 g
